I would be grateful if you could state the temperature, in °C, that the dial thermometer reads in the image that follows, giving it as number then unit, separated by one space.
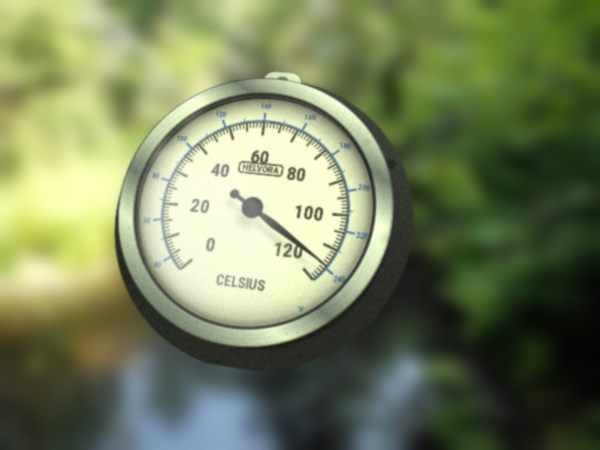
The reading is 115 °C
